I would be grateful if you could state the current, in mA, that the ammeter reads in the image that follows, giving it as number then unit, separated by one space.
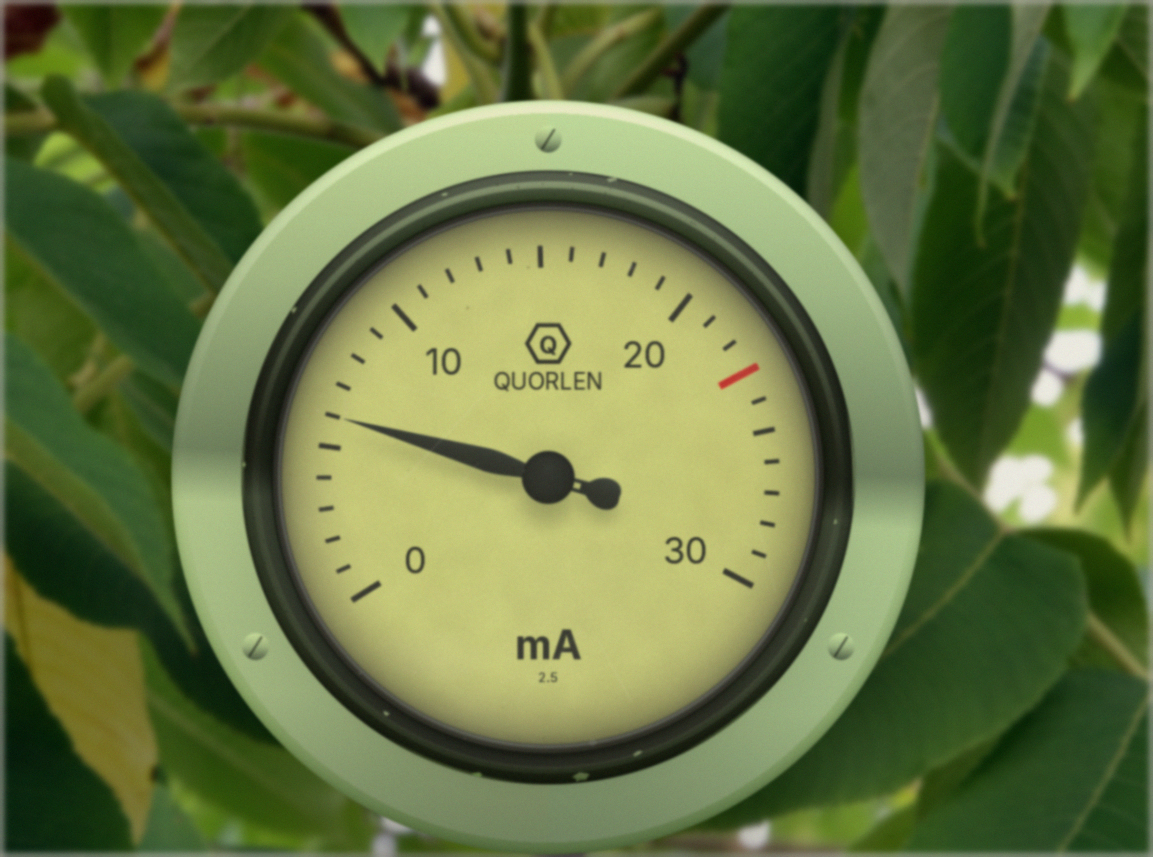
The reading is 6 mA
